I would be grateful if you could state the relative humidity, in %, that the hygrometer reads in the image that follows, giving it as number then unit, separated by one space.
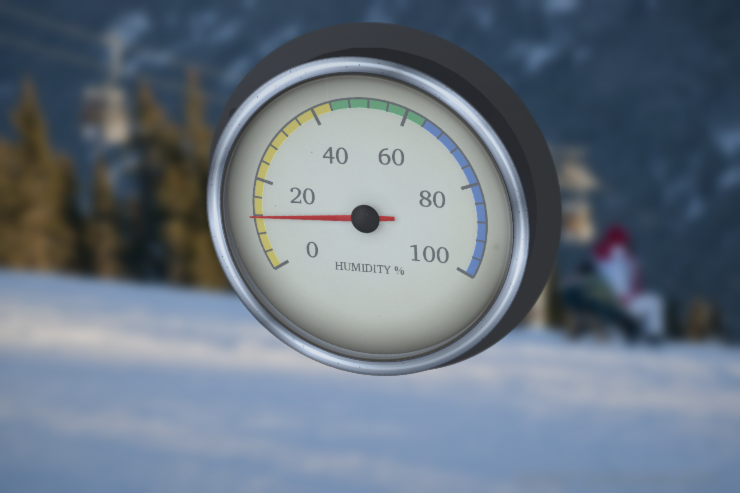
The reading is 12 %
